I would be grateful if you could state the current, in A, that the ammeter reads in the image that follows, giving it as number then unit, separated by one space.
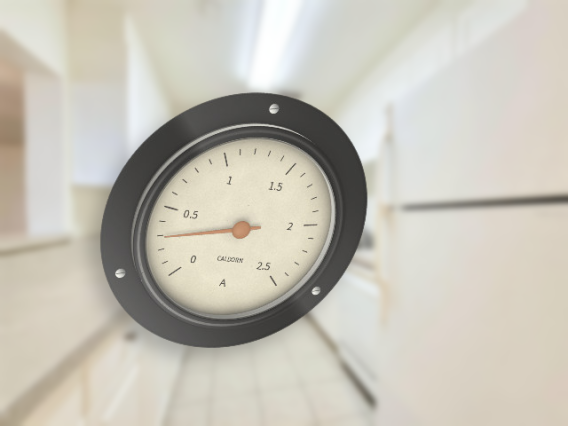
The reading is 0.3 A
